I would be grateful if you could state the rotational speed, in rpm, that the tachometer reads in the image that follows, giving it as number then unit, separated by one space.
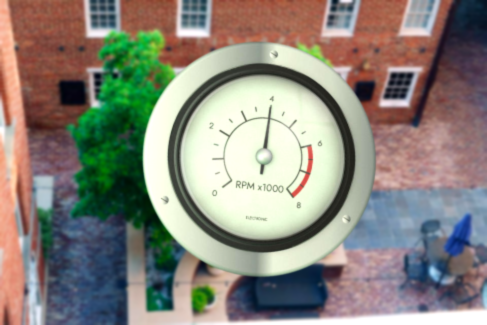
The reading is 4000 rpm
